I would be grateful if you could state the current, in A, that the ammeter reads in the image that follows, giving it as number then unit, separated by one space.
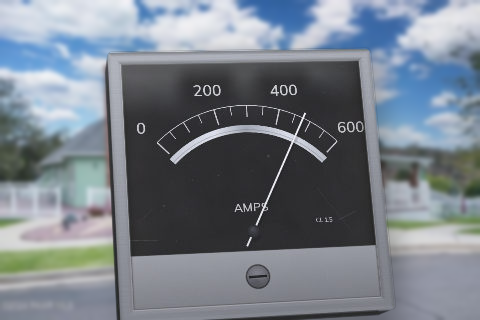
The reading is 475 A
